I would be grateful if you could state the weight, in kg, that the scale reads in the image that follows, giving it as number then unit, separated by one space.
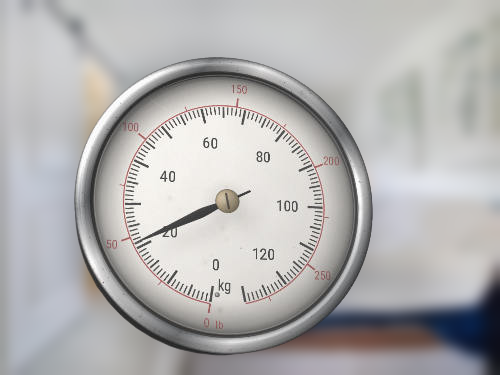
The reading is 21 kg
